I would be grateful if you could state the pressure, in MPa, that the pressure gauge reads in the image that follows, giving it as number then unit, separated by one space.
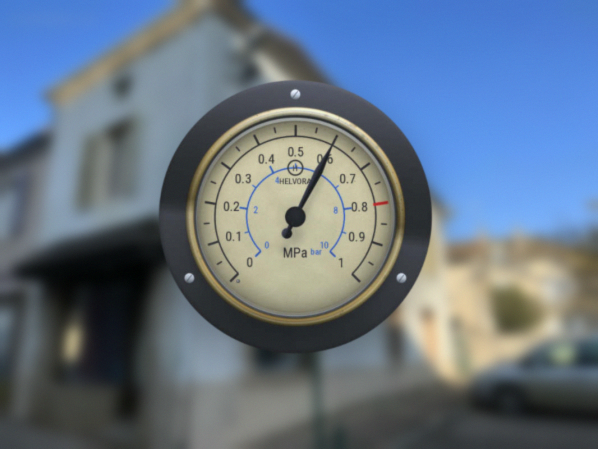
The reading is 0.6 MPa
